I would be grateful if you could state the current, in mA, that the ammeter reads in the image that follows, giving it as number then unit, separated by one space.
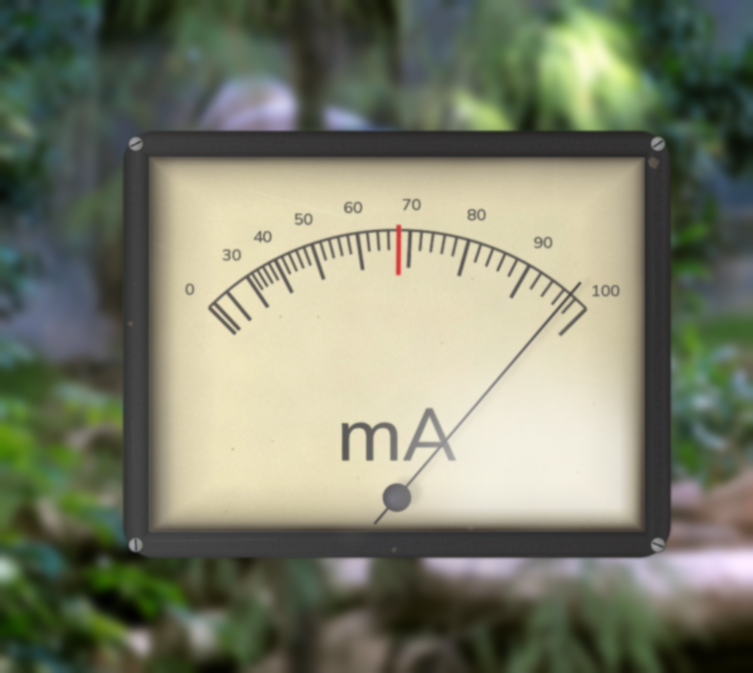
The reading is 97 mA
